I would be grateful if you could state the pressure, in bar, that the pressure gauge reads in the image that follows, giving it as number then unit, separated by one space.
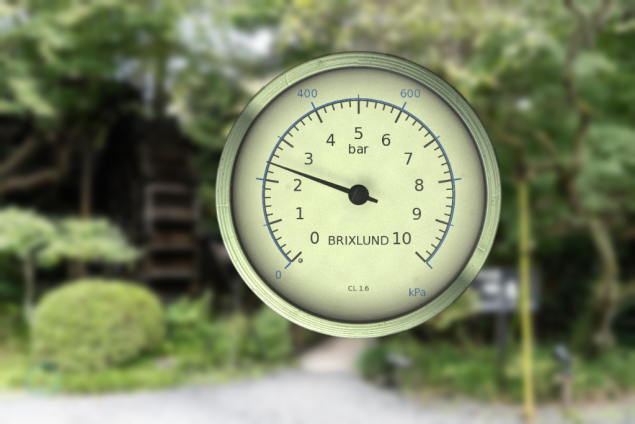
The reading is 2.4 bar
